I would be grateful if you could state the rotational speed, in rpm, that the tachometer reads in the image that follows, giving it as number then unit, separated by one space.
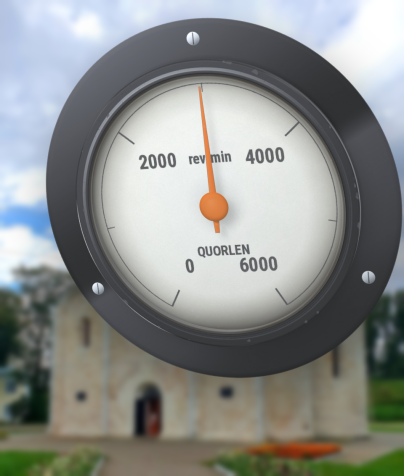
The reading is 3000 rpm
